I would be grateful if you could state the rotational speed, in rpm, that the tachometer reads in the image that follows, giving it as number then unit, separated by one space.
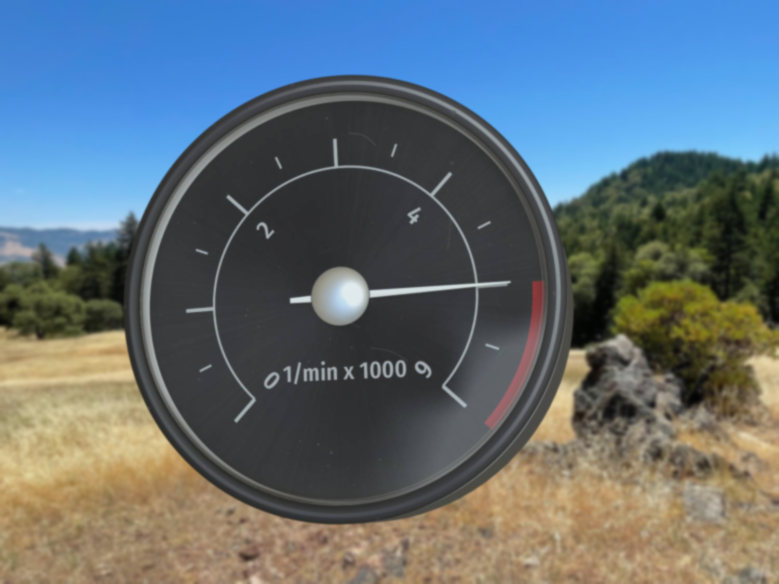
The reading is 5000 rpm
